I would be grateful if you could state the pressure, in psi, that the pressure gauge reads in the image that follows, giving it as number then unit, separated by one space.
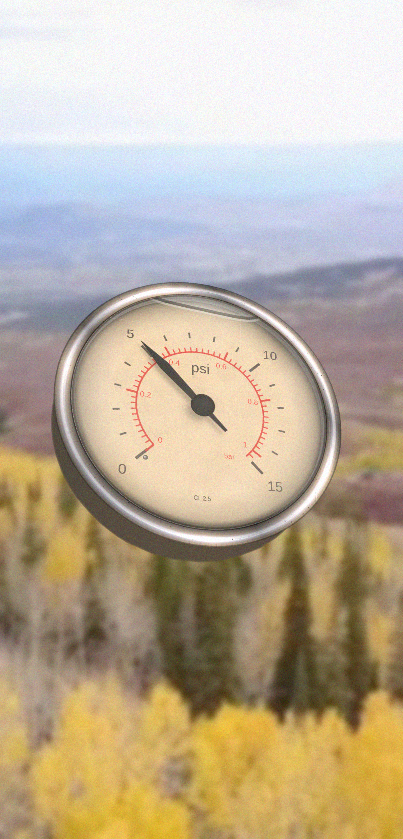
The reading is 5 psi
